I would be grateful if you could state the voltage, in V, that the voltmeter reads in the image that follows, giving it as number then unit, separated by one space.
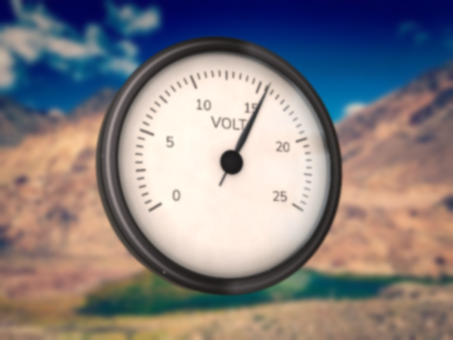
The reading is 15.5 V
